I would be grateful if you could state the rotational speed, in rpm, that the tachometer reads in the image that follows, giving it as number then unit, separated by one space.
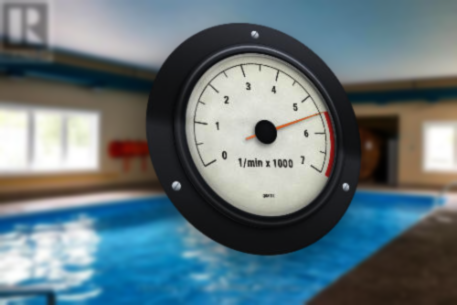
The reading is 5500 rpm
